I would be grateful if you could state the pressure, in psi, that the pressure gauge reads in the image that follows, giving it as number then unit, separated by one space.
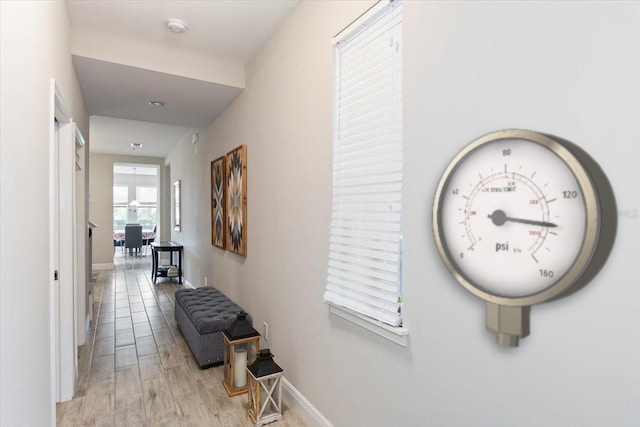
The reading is 135 psi
